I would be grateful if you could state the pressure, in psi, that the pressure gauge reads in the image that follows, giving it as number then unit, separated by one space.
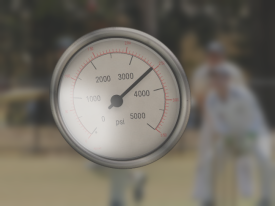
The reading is 3500 psi
